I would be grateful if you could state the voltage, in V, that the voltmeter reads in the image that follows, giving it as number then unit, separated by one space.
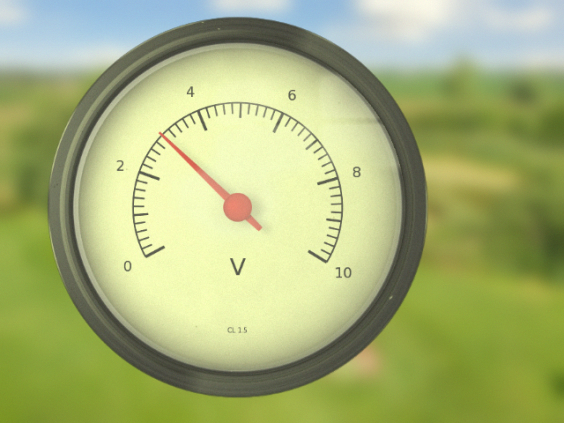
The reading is 3 V
